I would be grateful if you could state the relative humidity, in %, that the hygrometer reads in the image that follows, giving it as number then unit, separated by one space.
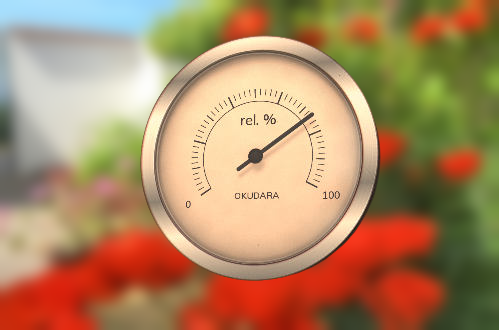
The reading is 74 %
